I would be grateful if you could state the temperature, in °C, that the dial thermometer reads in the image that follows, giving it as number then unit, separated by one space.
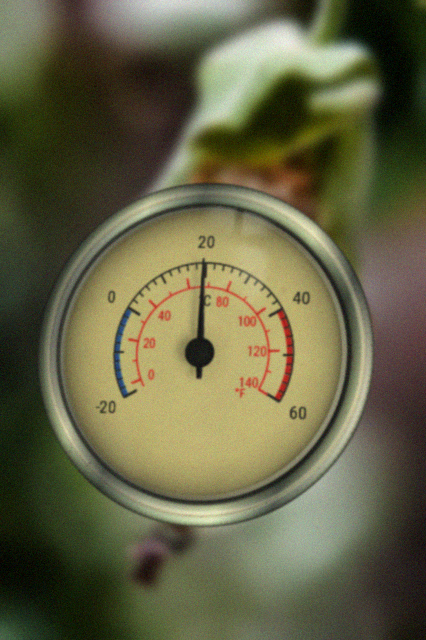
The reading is 20 °C
